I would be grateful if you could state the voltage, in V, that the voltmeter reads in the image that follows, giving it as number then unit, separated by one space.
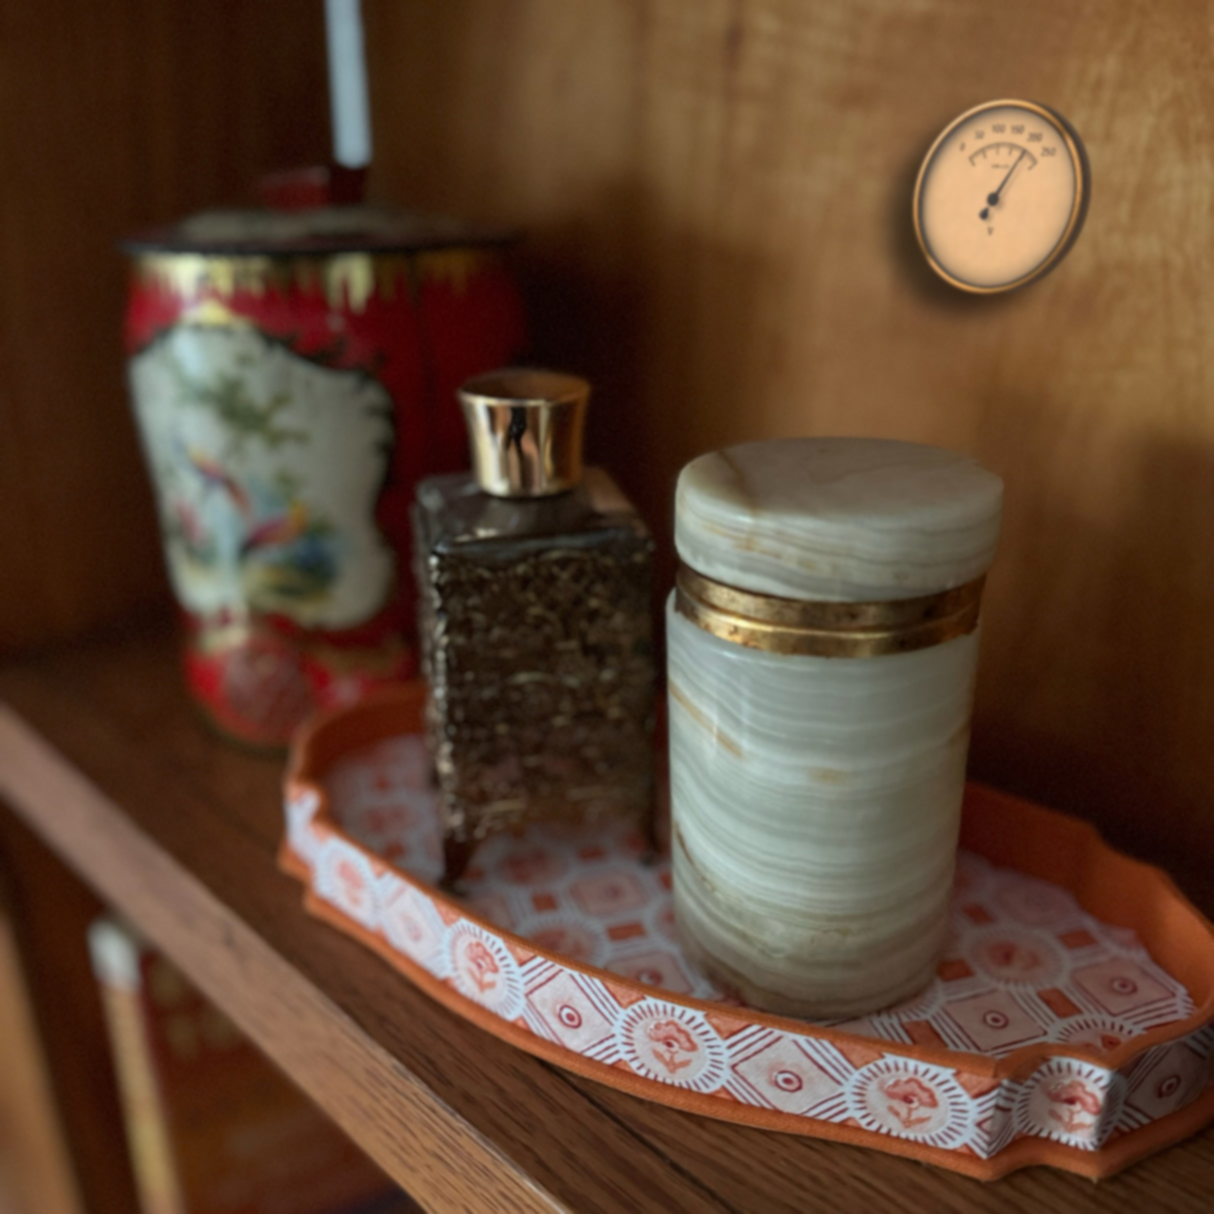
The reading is 200 V
